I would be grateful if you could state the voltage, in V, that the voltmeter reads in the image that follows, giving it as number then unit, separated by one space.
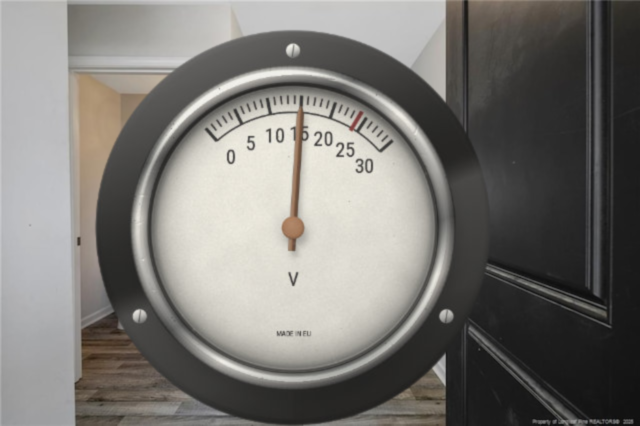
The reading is 15 V
